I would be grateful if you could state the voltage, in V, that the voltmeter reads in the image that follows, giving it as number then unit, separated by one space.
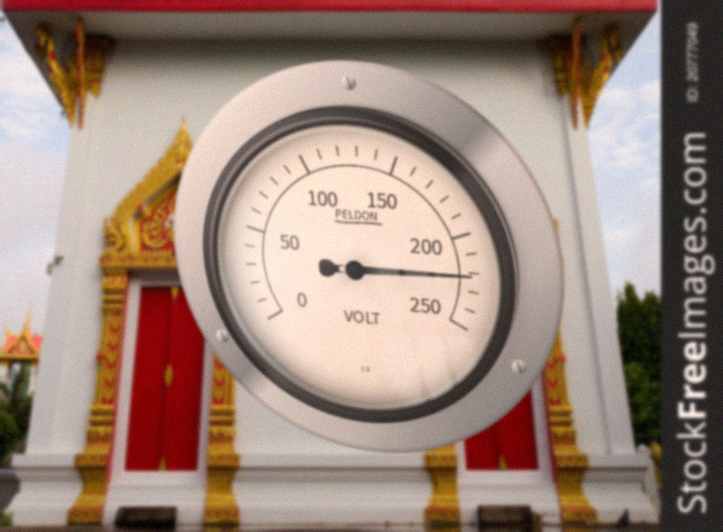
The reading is 220 V
